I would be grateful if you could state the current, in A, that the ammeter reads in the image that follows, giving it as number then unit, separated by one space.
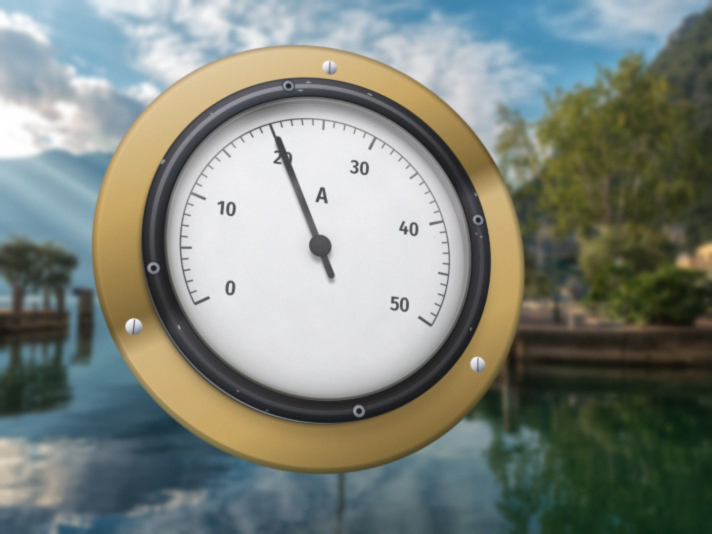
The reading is 20 A
